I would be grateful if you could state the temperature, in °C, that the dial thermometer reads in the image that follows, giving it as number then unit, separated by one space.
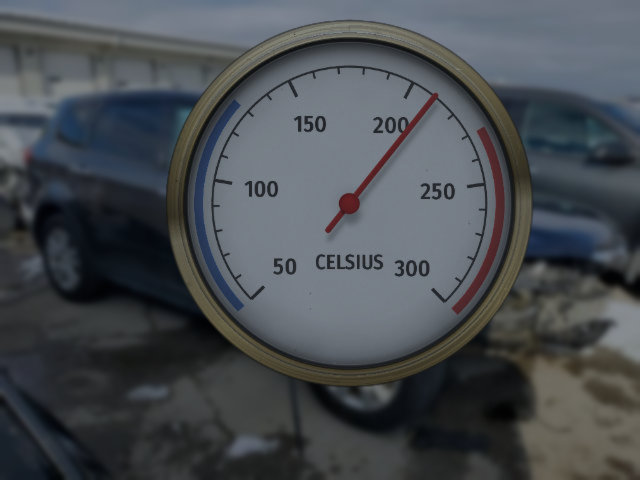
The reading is 210 °C
